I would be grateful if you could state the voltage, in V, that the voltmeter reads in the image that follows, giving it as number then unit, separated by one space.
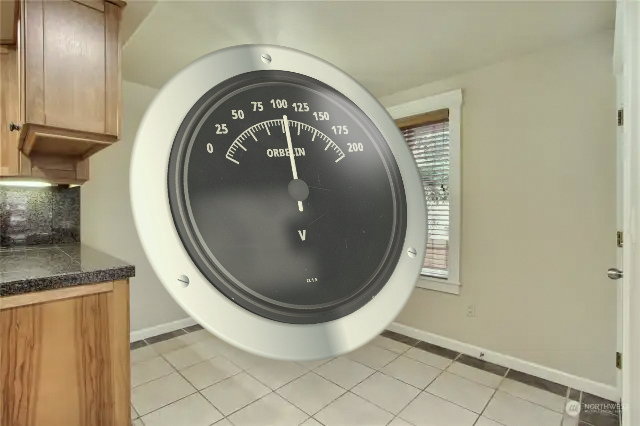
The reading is 100 V
